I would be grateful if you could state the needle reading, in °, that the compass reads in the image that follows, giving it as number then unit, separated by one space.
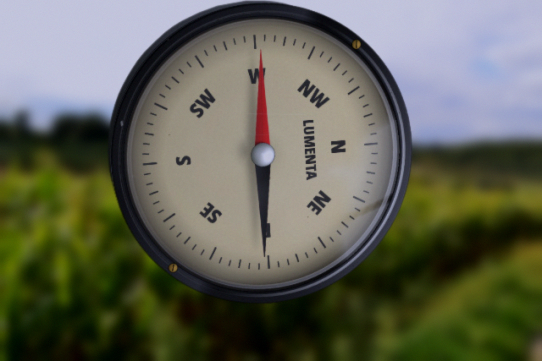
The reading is 272.5 °
